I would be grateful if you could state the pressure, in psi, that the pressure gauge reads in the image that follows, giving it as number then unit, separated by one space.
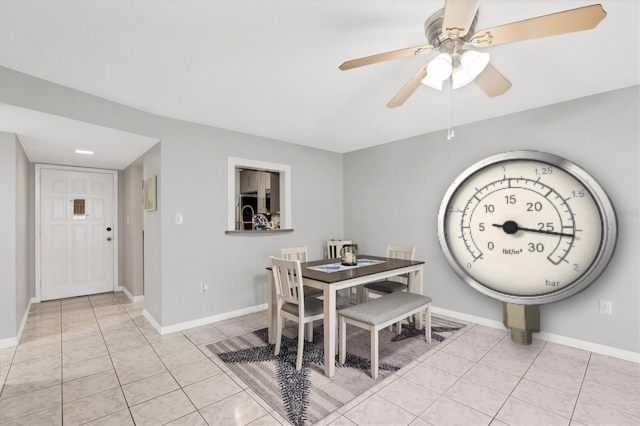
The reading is 26 psi
